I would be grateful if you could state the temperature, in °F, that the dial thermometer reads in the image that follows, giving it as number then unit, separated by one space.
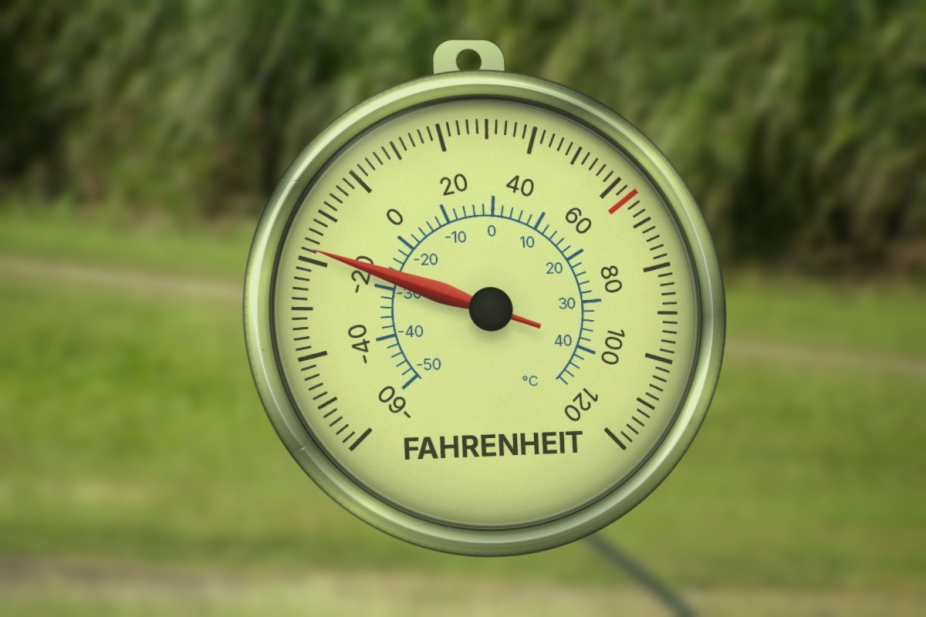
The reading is -18 °F
